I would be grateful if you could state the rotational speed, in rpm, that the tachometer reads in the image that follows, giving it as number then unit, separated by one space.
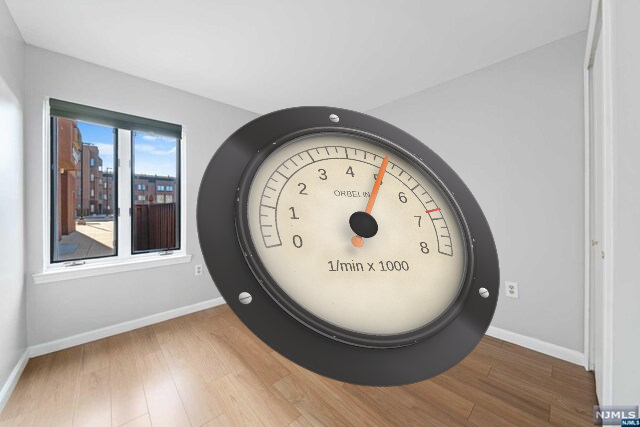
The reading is 5000 rpm
